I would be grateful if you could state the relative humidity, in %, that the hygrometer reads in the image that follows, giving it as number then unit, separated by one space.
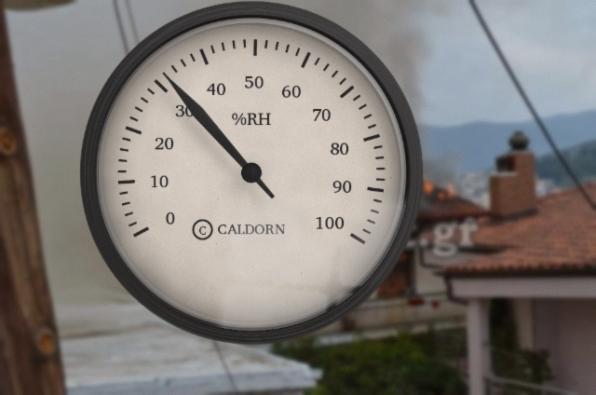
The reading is 32 %
